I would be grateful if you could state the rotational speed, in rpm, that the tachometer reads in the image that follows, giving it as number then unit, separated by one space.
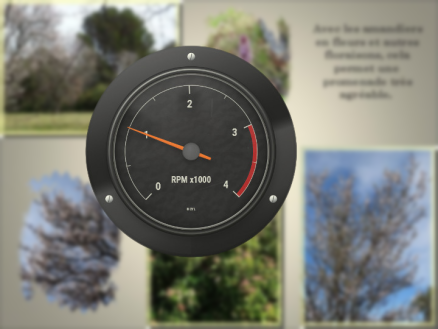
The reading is 1000 rpm
